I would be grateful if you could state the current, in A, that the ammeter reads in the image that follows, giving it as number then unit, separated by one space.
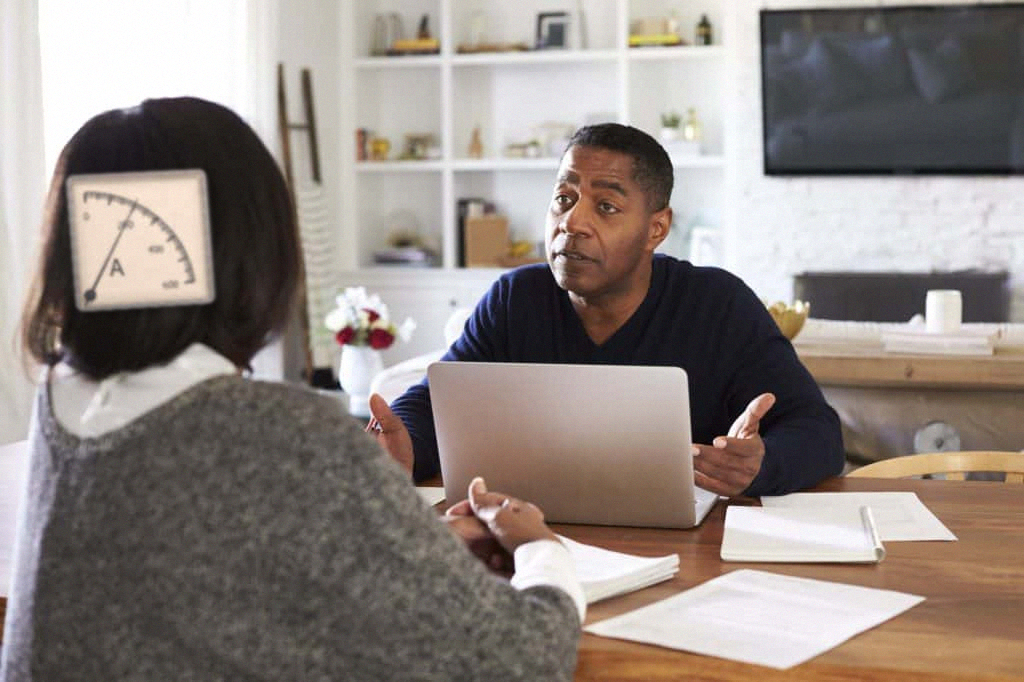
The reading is 200 A
